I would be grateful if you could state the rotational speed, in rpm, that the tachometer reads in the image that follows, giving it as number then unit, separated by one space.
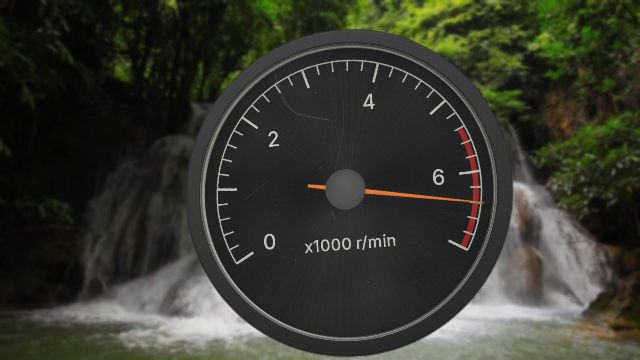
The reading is 6400 rpm
